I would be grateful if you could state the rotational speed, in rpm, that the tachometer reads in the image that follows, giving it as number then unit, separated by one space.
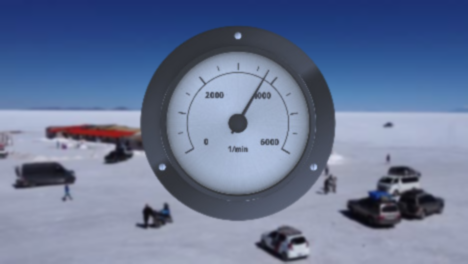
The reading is 3750 rpm
